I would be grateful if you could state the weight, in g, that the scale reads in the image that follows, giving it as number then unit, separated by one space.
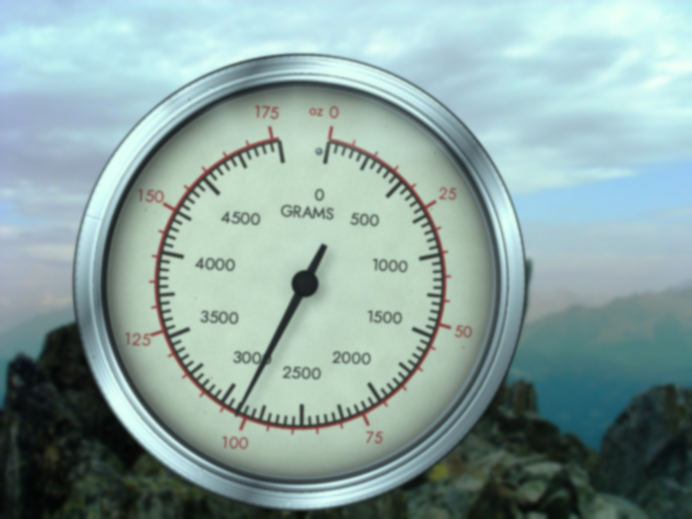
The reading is 2900 g
